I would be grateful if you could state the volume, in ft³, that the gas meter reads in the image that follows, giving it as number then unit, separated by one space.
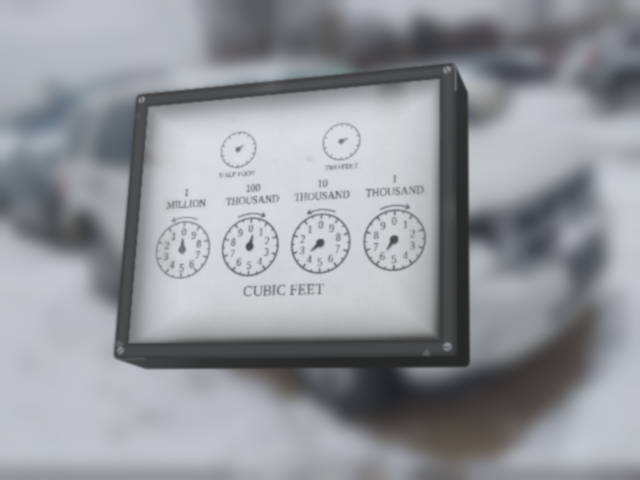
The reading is 3600 ft³
